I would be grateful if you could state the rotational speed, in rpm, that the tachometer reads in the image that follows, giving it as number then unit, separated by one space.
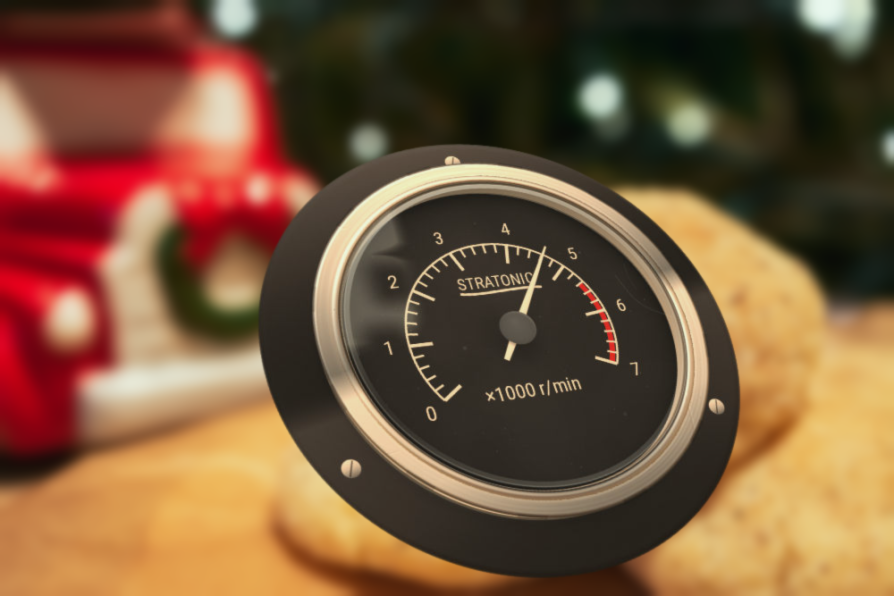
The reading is 4600 rpm
